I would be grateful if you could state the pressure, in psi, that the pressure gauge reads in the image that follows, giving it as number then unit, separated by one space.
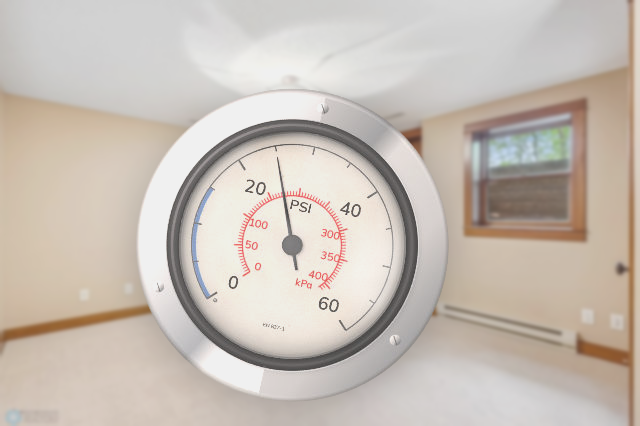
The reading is 25 psi
